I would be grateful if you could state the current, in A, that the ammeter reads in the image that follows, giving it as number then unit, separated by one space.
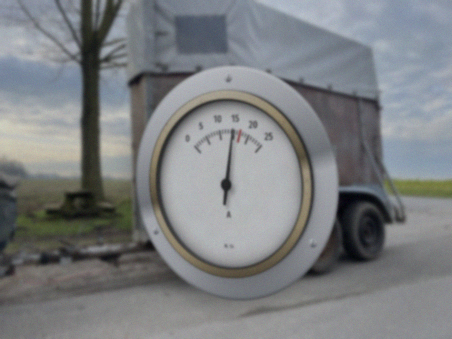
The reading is 15 A
